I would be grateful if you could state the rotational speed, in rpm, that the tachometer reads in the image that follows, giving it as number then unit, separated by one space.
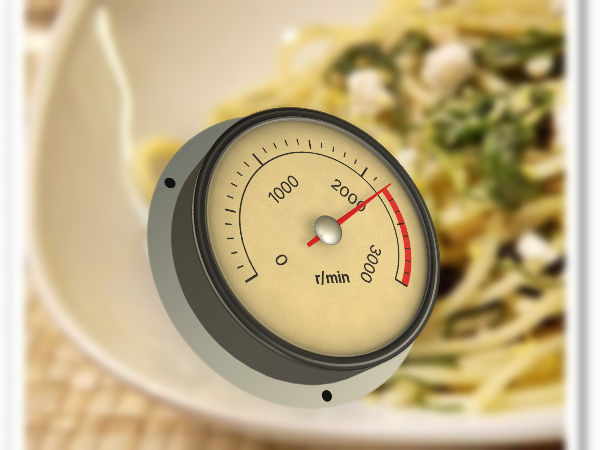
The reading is 2200 rpm
